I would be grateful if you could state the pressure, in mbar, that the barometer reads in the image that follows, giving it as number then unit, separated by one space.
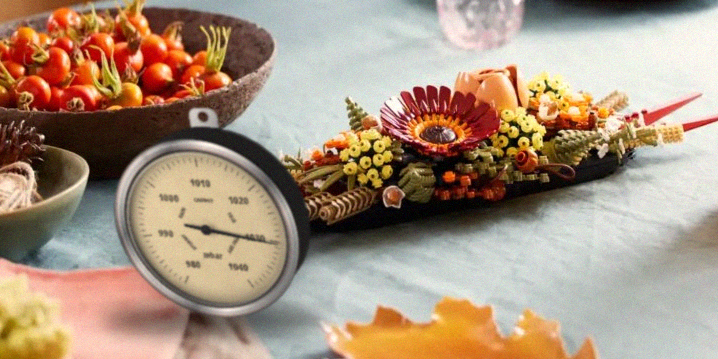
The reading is 1030 mbar
